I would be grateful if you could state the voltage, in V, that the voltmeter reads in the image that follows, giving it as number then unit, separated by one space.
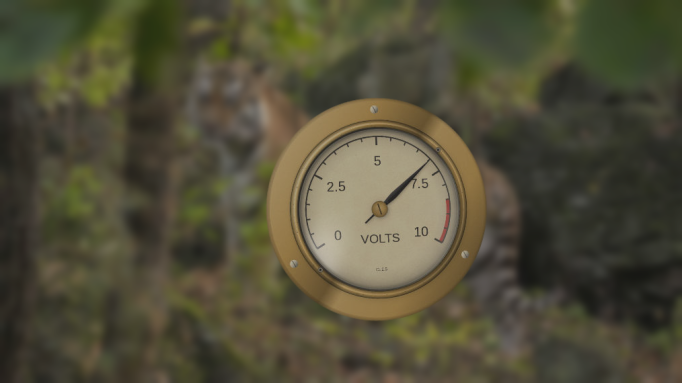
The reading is 7 V
